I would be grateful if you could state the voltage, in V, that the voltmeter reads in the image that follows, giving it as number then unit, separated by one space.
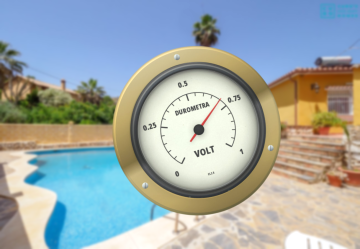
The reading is 0.7 V
